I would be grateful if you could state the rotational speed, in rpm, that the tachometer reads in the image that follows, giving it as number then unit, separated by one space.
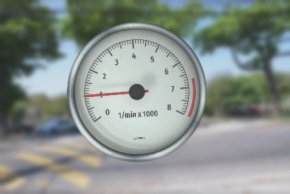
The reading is 1000 rpm
